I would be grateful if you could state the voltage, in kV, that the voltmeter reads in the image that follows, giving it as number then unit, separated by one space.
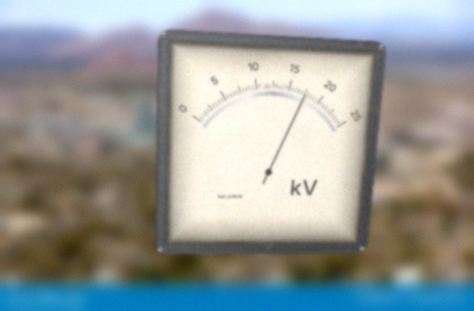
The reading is 17.5 kV
